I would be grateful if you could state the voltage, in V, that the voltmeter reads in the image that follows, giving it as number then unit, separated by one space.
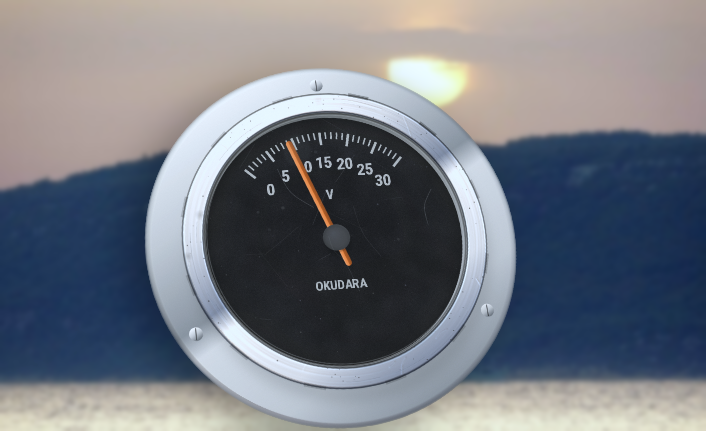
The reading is 9 V
